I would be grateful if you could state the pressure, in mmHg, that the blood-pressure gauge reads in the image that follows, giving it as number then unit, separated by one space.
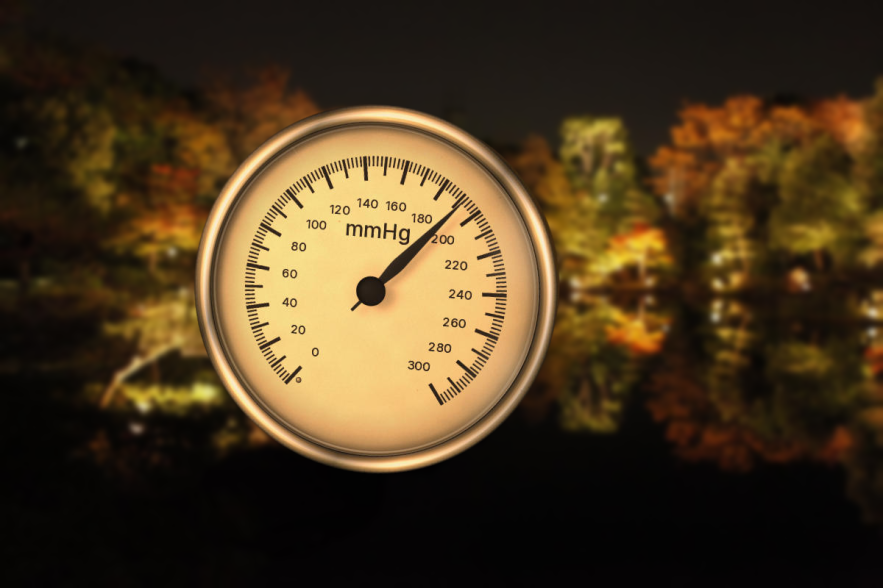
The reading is 192 mmHg
